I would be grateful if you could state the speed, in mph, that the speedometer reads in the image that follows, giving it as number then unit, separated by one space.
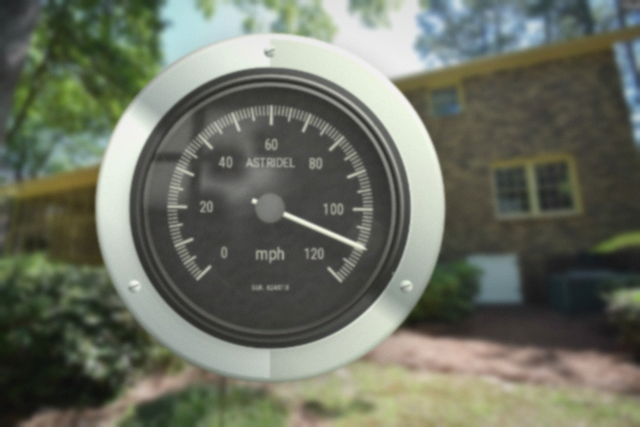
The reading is 110 mph
